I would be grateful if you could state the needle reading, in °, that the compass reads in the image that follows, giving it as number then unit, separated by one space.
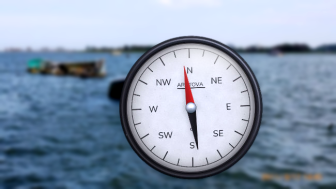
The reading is 352.5 °
